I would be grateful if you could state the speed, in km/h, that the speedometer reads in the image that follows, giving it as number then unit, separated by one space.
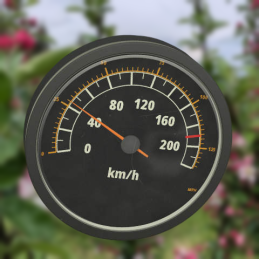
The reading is 45 km/h
